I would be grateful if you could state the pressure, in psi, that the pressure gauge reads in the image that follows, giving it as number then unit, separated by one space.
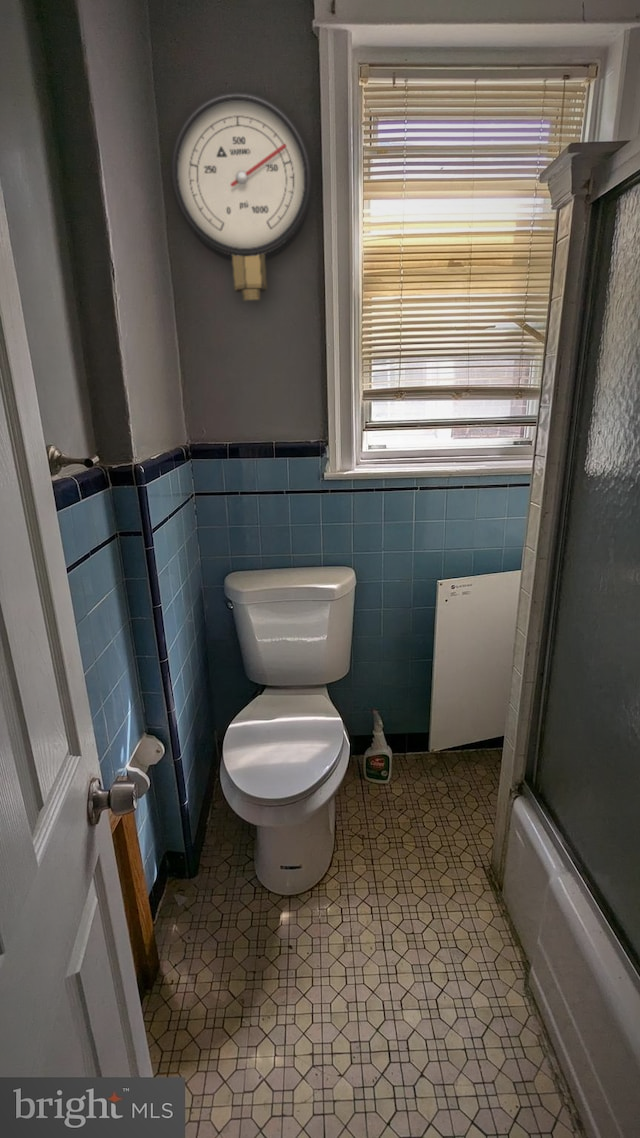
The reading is 700 psi
